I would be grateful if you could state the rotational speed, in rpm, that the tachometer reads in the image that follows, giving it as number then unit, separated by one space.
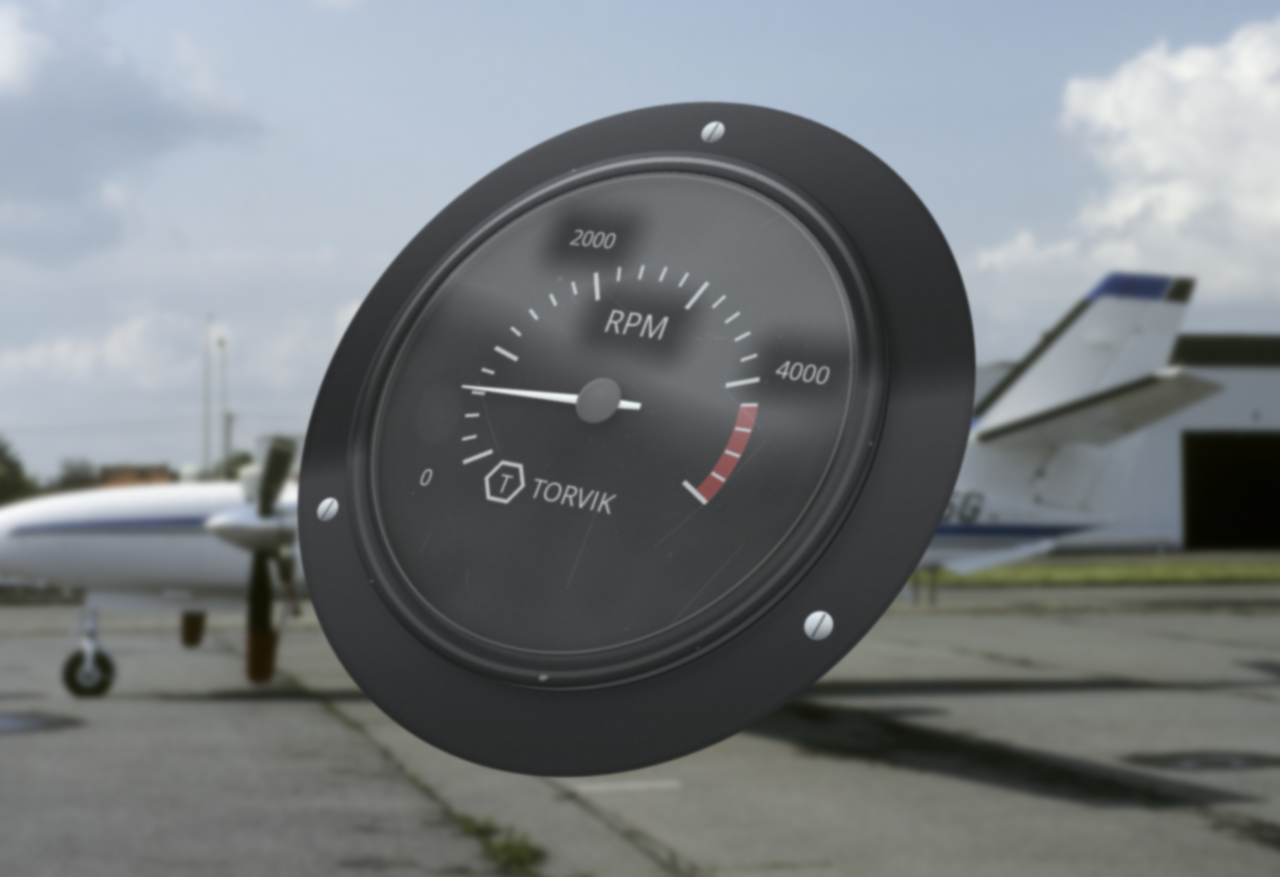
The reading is 600 rpm
